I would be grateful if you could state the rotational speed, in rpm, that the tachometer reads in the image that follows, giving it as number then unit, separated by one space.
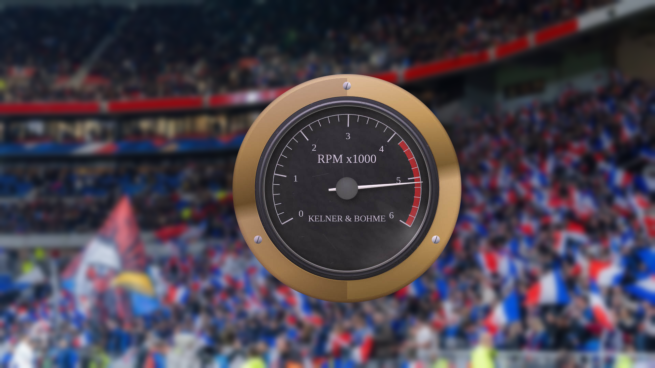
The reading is 5100 rpm
